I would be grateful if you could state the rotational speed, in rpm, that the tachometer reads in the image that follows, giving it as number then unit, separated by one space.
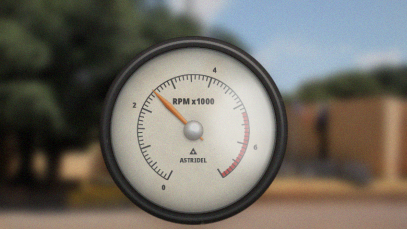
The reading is 2500 rpm
